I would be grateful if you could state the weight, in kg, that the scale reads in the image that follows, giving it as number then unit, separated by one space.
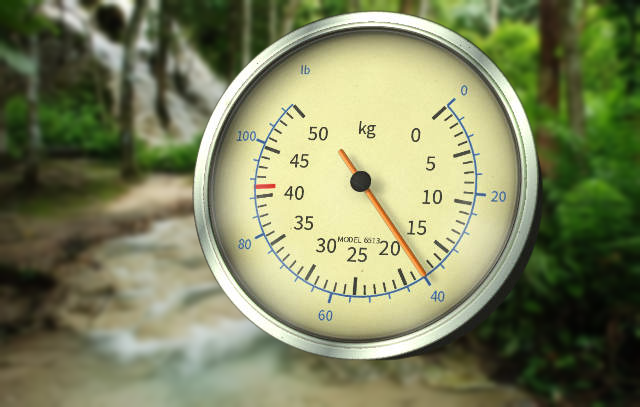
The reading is 18 kg
